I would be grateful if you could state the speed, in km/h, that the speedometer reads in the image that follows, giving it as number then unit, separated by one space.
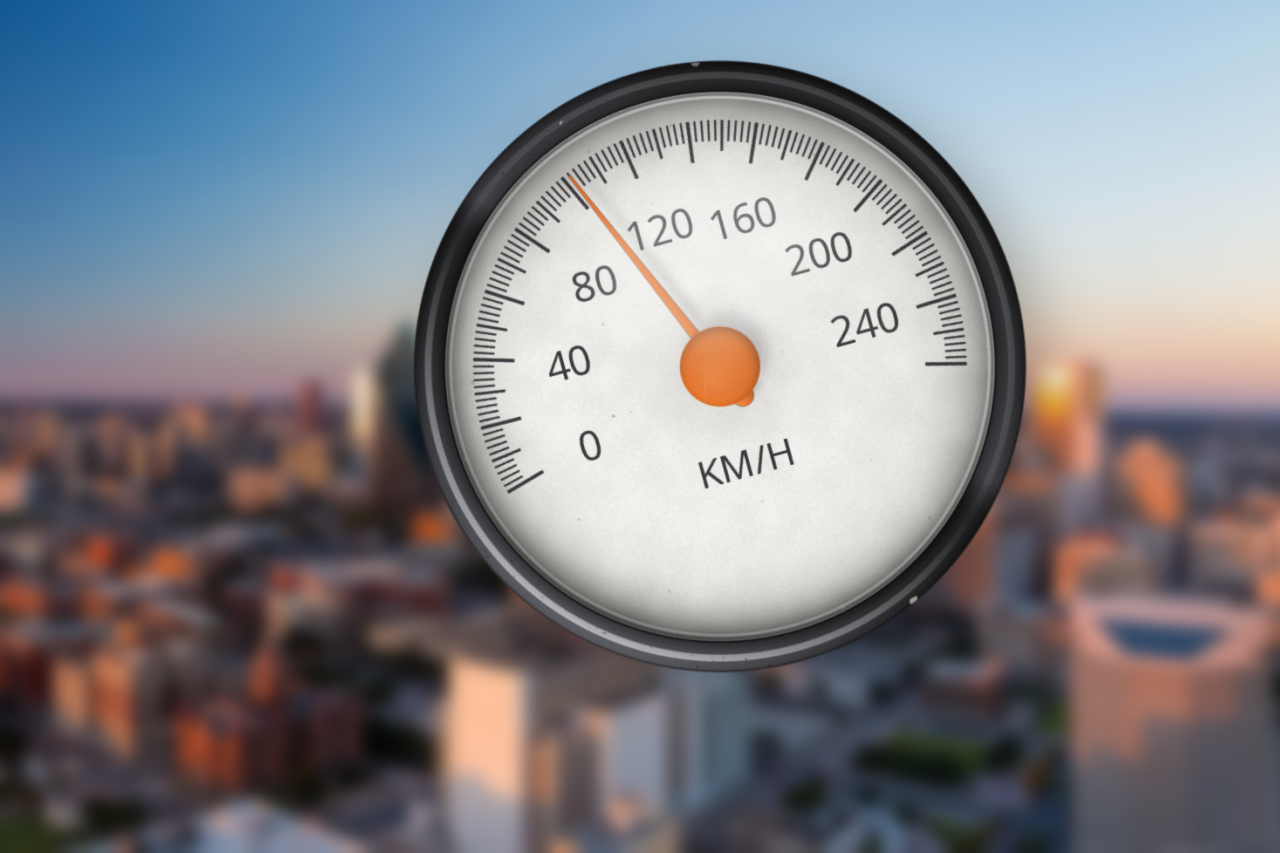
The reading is 102 km/h
